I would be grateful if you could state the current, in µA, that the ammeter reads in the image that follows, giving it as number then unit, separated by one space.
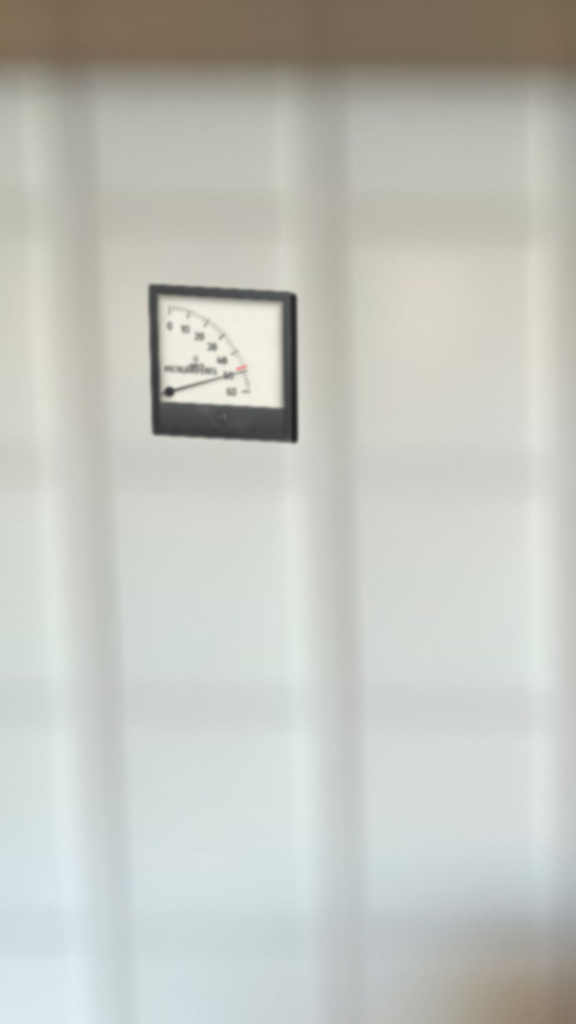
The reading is 50 µA
